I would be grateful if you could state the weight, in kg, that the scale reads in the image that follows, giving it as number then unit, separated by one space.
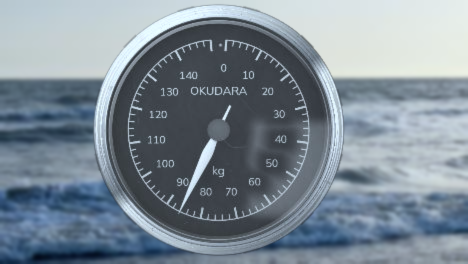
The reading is 86 kg
